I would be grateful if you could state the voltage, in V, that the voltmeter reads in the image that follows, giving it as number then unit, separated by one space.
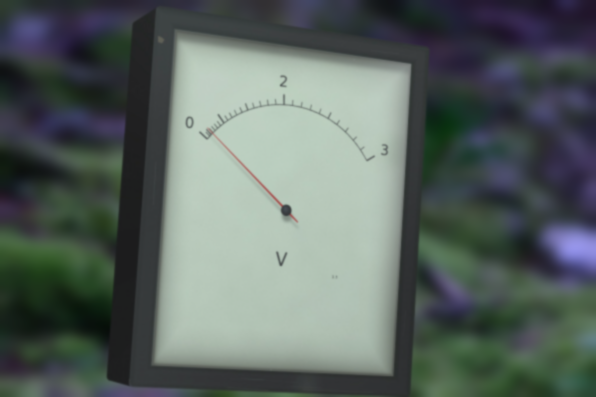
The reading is 0.5 V
